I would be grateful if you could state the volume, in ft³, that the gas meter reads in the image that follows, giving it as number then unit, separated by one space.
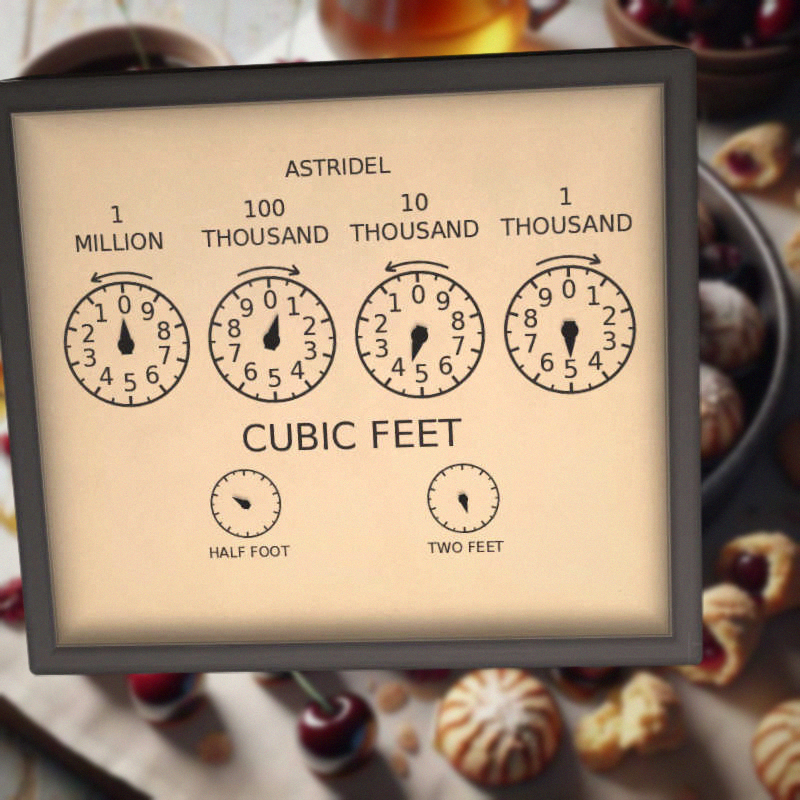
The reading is 4500 ft³
